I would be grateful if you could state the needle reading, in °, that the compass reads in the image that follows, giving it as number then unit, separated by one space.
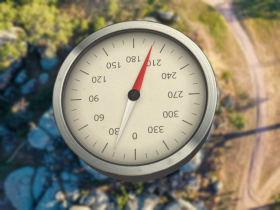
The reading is 200 °
